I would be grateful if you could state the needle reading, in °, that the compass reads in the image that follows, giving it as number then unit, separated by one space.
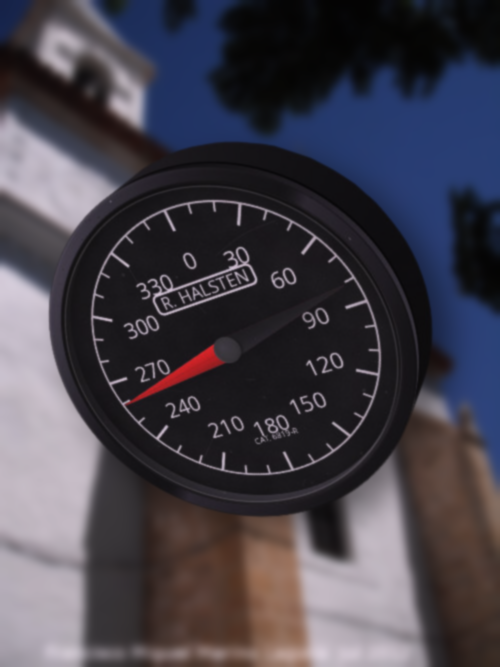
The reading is 260 °
